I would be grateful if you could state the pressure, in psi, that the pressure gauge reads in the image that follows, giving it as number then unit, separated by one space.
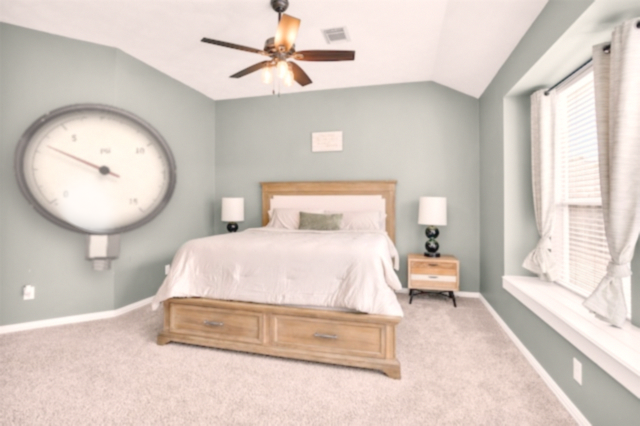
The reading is 3.5 psi
